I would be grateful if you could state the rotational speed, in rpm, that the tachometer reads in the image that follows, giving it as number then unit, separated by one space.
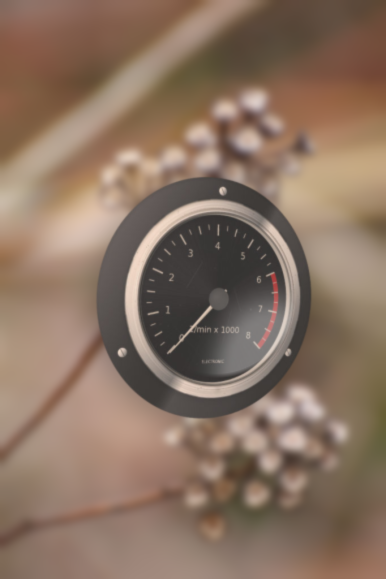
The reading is 0 rpm
